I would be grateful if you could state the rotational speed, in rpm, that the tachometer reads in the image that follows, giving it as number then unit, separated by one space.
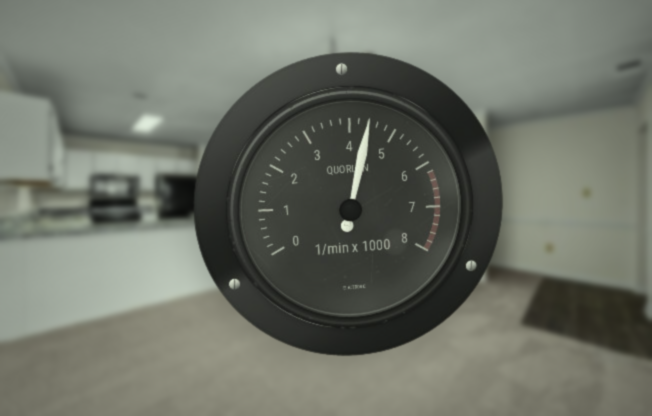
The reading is 4400 rpm
